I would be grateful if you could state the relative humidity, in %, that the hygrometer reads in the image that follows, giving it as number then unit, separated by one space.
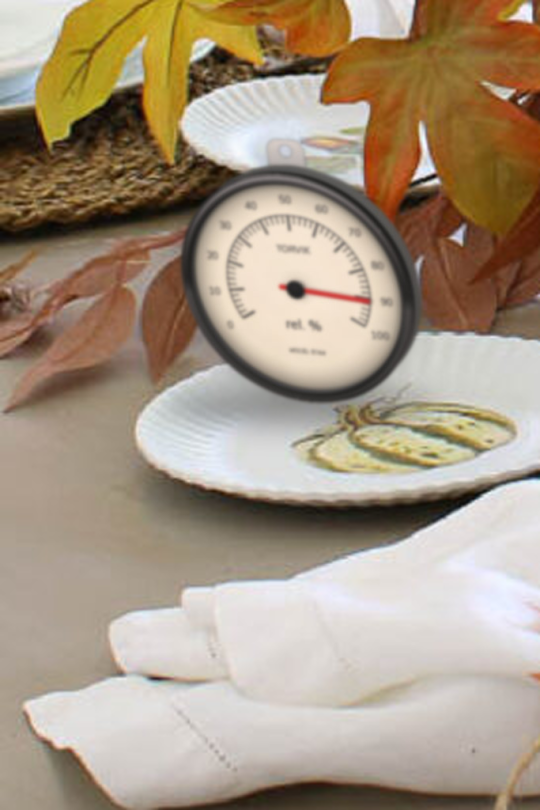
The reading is 90 %
